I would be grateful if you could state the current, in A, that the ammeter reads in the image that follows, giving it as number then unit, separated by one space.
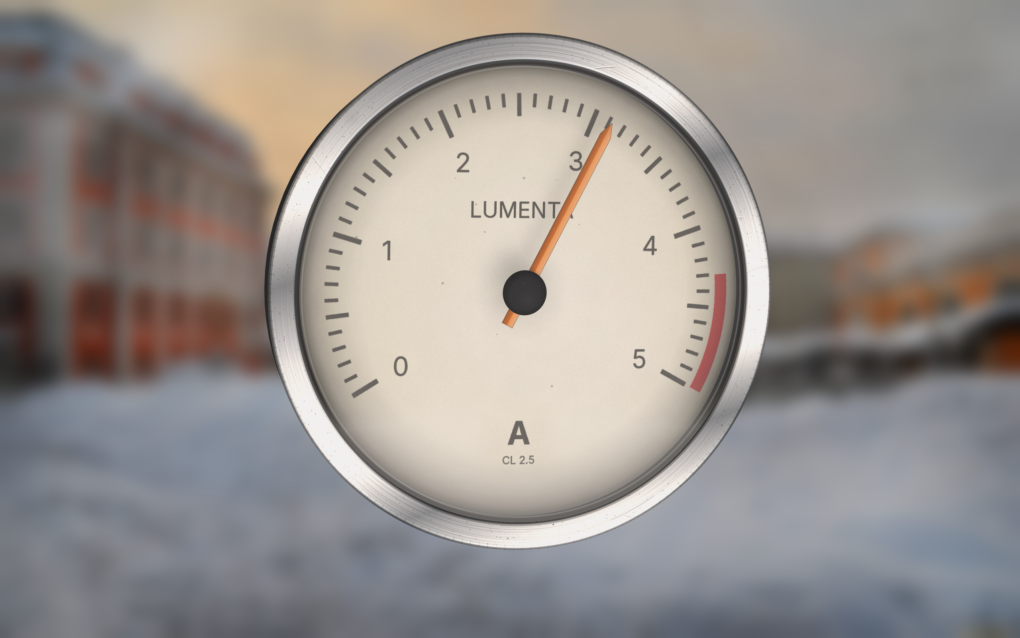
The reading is 3.1 A
